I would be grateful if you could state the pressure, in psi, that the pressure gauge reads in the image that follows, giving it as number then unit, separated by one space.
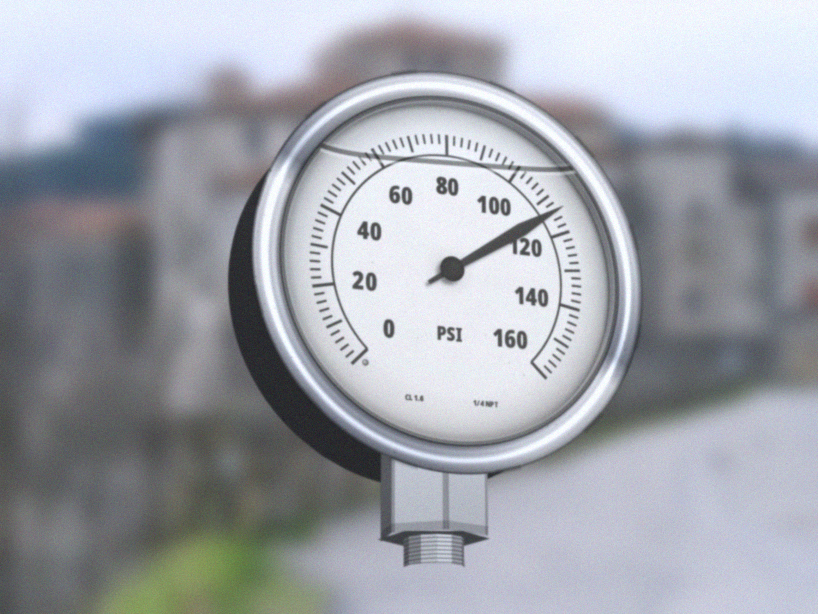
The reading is 114 psi
